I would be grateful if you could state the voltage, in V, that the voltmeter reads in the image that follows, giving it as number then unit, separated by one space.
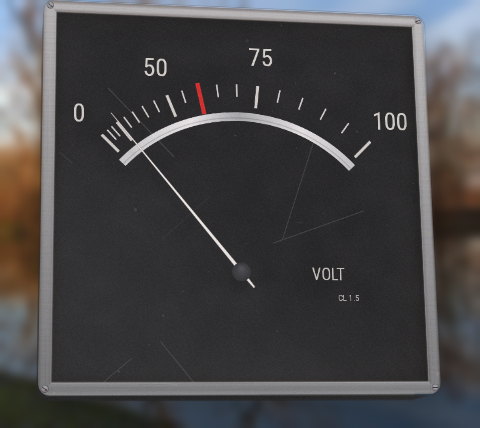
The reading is 25 V
